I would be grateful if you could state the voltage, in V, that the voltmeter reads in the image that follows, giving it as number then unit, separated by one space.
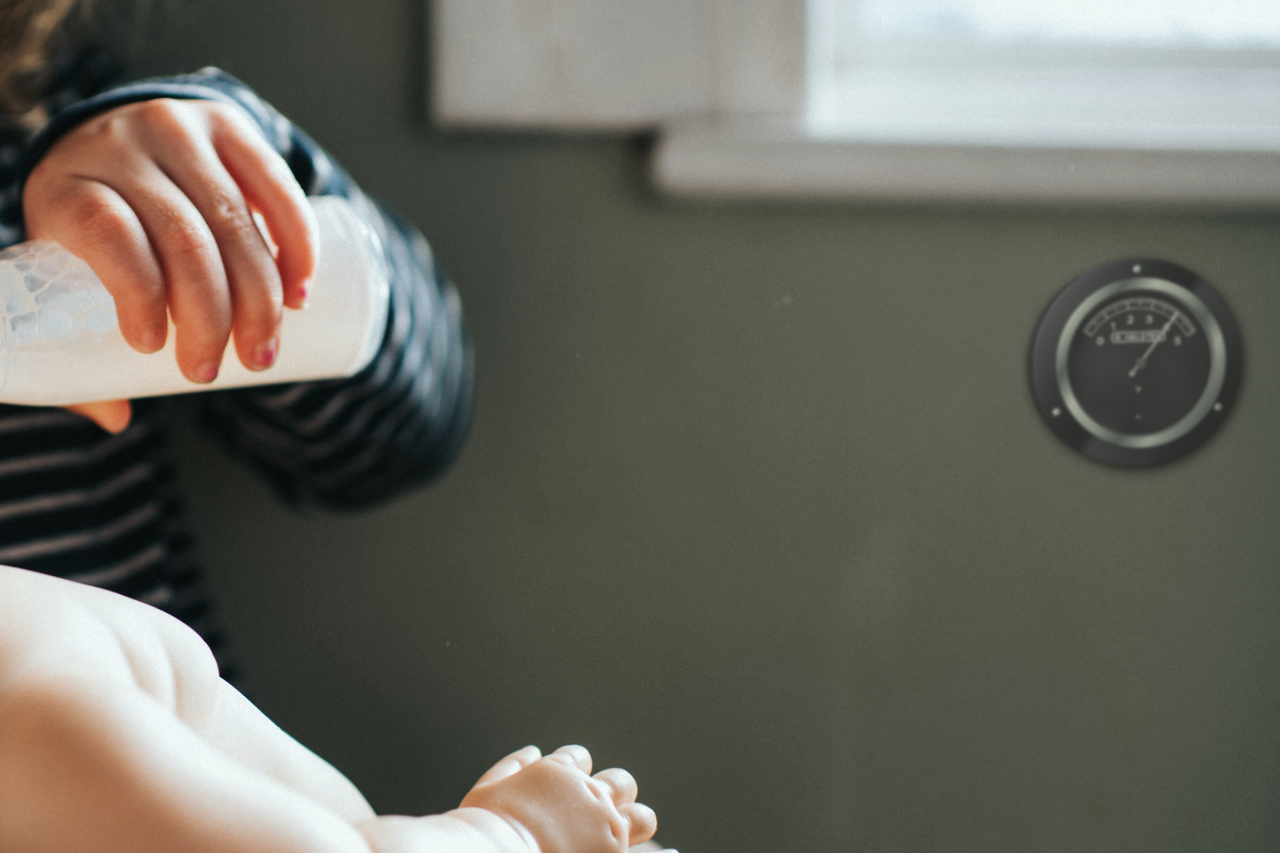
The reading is 4 V
